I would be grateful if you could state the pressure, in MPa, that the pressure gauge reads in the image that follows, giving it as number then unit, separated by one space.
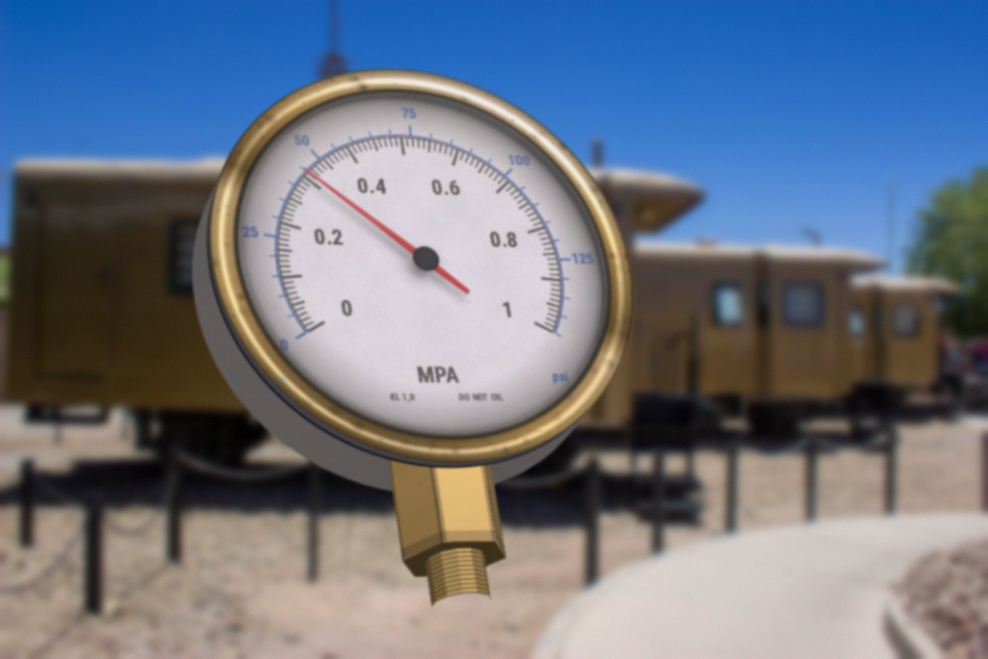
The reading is 0.3 MPa
